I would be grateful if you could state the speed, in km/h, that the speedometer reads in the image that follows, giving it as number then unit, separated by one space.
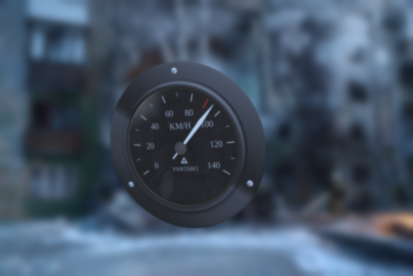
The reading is 95 km/h
